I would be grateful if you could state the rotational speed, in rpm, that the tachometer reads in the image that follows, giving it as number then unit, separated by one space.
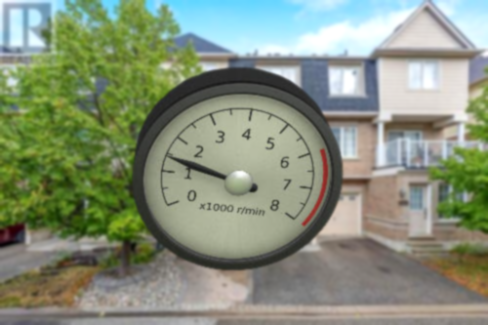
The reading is 1500 rpm
